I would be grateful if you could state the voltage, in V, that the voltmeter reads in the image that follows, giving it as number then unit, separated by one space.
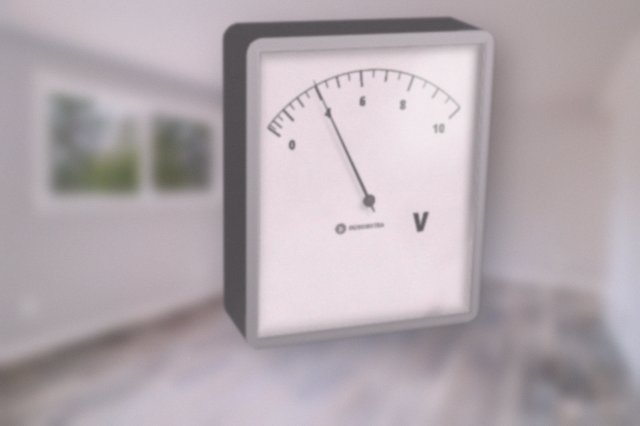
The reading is 4 V
